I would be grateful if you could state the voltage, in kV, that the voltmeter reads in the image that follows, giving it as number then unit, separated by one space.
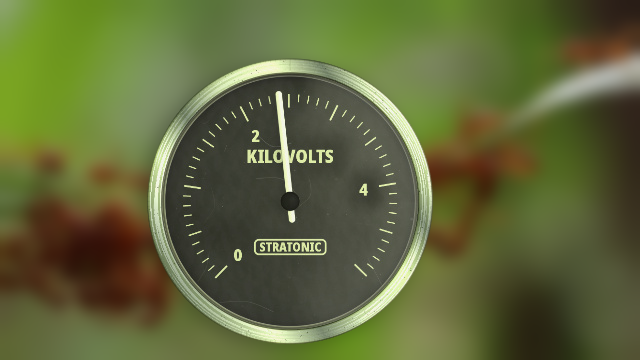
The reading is 2.4 kV
